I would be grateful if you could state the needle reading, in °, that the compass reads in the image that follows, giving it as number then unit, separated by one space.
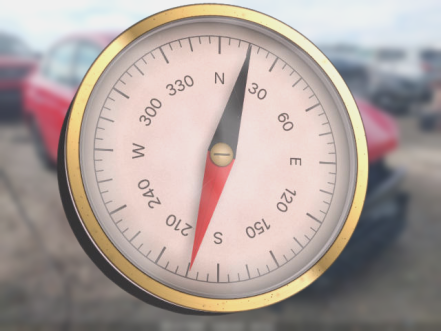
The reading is 195 °
